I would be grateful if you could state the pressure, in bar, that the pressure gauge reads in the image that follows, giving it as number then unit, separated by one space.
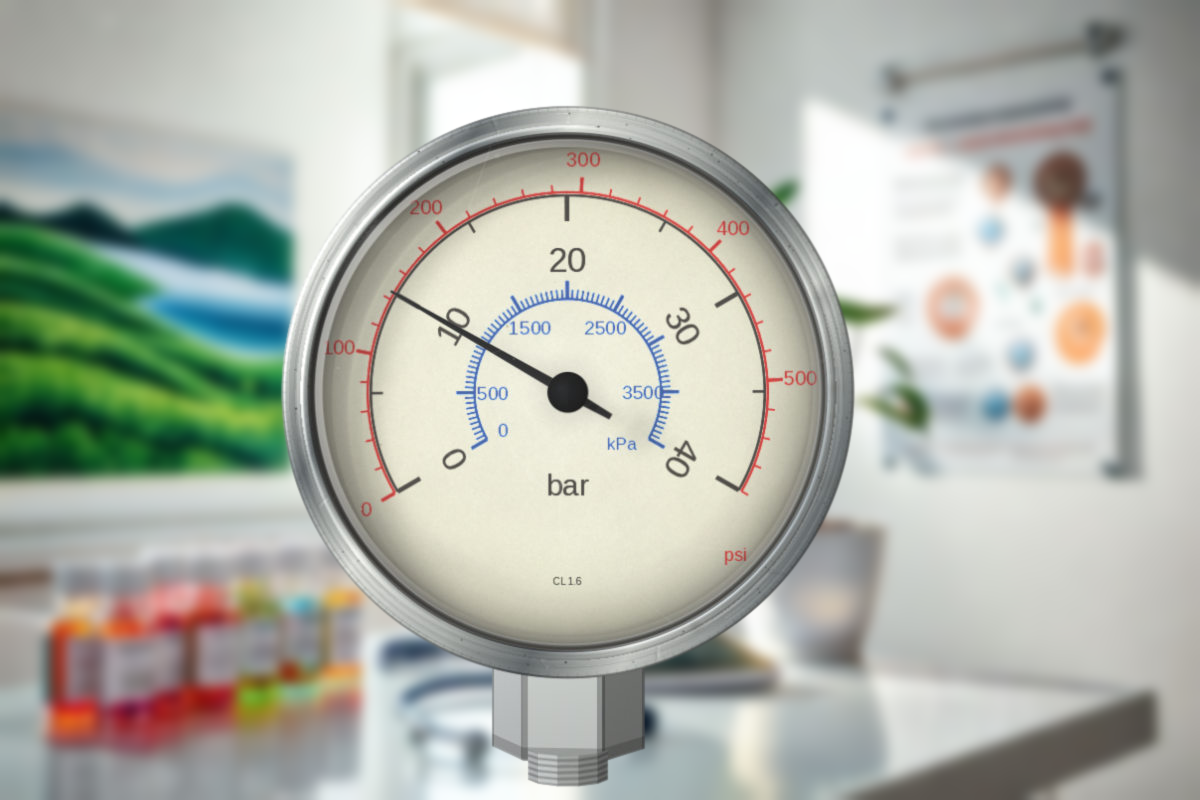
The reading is 10 bar
